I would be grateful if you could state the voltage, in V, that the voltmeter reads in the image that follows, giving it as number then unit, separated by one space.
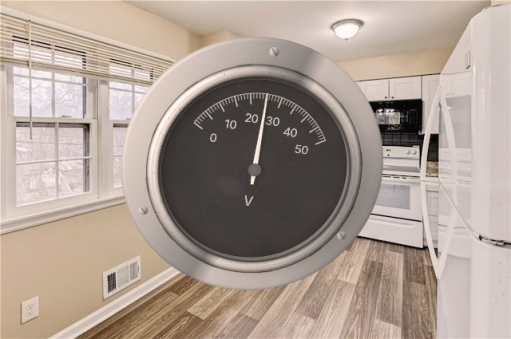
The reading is 25 V
